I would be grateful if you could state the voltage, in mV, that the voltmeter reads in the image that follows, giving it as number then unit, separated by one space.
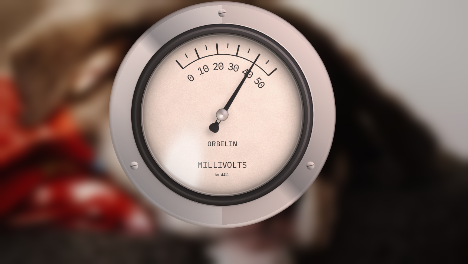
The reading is 40 mV
